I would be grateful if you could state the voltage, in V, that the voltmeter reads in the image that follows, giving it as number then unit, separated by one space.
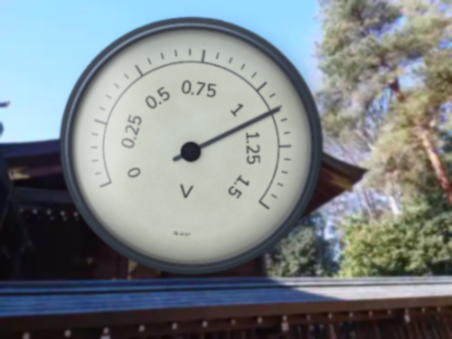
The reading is 1.1 V
